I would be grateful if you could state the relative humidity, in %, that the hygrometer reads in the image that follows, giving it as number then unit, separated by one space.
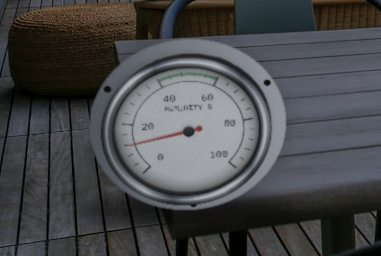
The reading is 12 %
